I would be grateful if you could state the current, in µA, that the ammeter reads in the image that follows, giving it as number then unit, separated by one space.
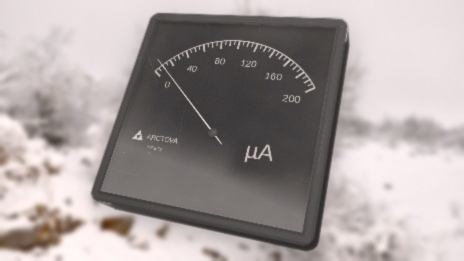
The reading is 10 µA
